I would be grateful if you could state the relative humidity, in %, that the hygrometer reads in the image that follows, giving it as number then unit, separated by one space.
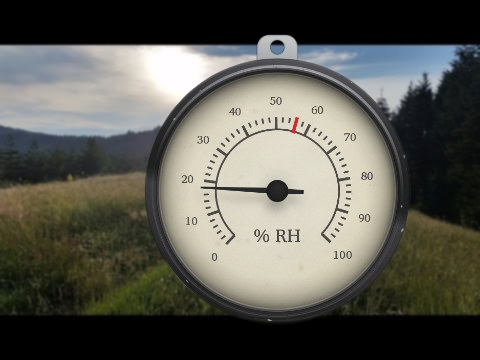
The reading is 18 %
